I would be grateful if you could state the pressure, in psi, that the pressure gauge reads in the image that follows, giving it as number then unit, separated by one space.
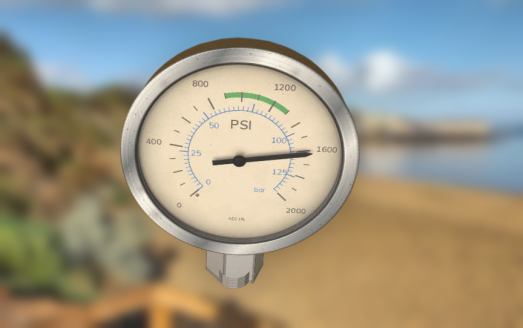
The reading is 1600 psi
